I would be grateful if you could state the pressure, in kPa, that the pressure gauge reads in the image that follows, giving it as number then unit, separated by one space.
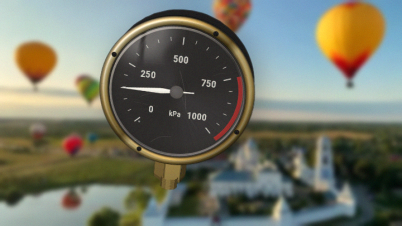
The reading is 150 kPa
